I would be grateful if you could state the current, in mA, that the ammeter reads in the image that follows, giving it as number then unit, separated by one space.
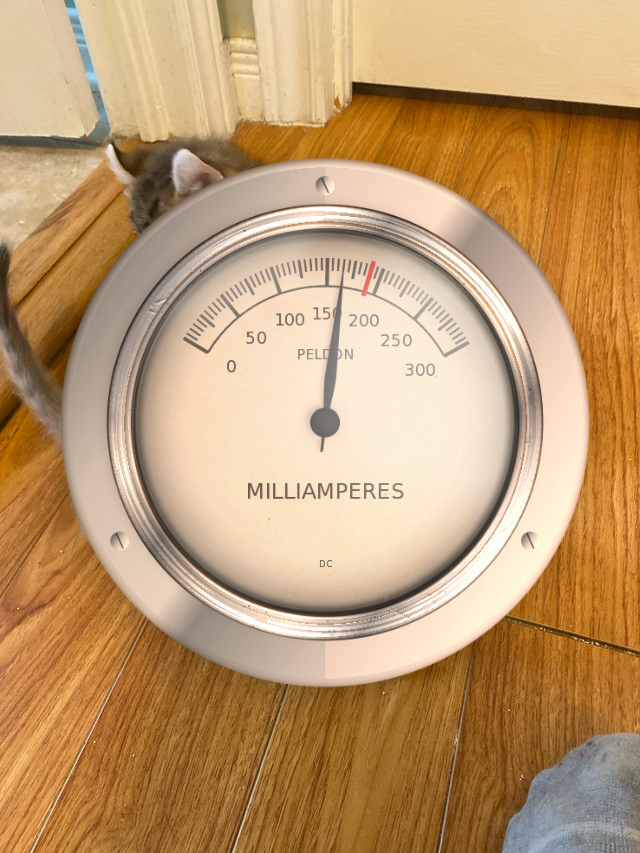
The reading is 165 mA
